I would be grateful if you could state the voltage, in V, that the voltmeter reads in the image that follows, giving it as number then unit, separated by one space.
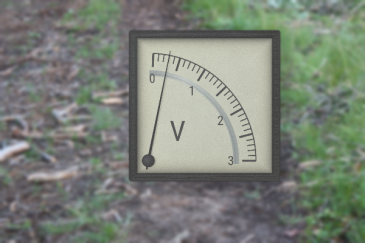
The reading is 0.3 V
